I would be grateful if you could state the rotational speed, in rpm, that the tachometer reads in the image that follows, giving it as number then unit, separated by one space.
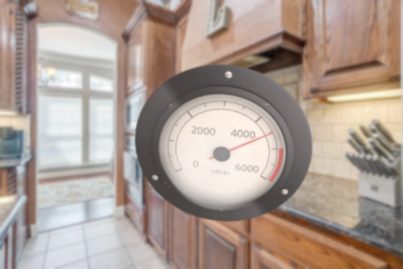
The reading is 4500 rpm
